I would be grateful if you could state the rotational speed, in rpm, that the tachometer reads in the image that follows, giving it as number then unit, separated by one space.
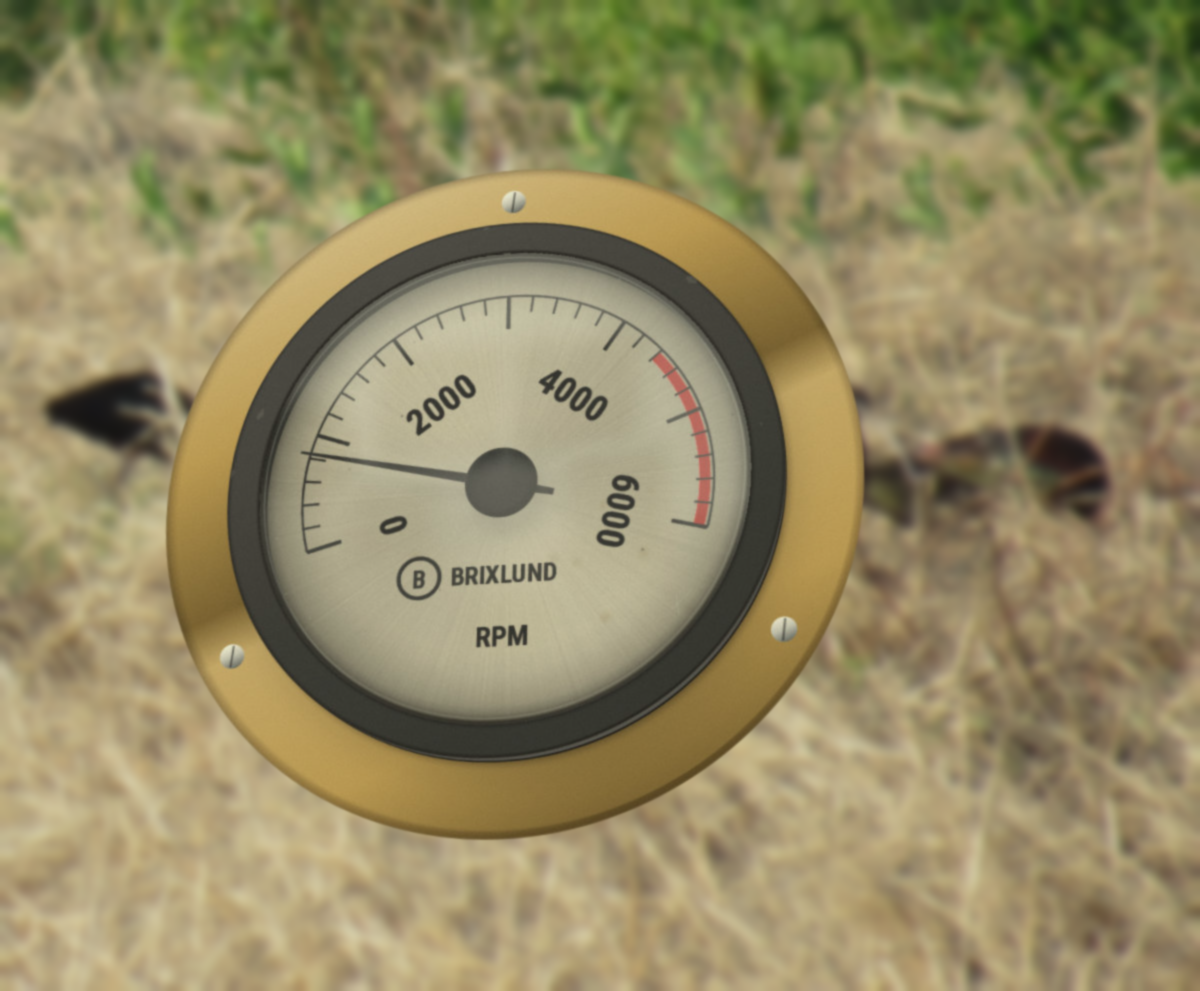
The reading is 800 rpm
